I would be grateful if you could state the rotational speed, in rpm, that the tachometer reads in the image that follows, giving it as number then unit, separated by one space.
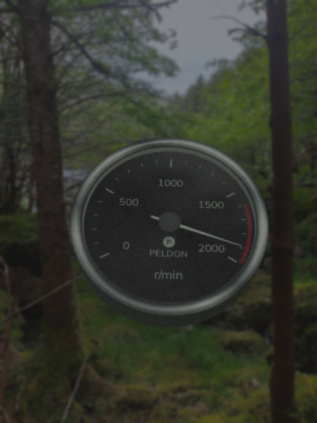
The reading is 1900 rpm
